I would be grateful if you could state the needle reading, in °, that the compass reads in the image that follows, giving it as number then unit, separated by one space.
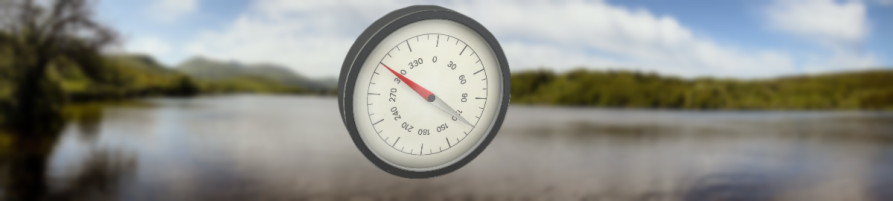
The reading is 300 °
